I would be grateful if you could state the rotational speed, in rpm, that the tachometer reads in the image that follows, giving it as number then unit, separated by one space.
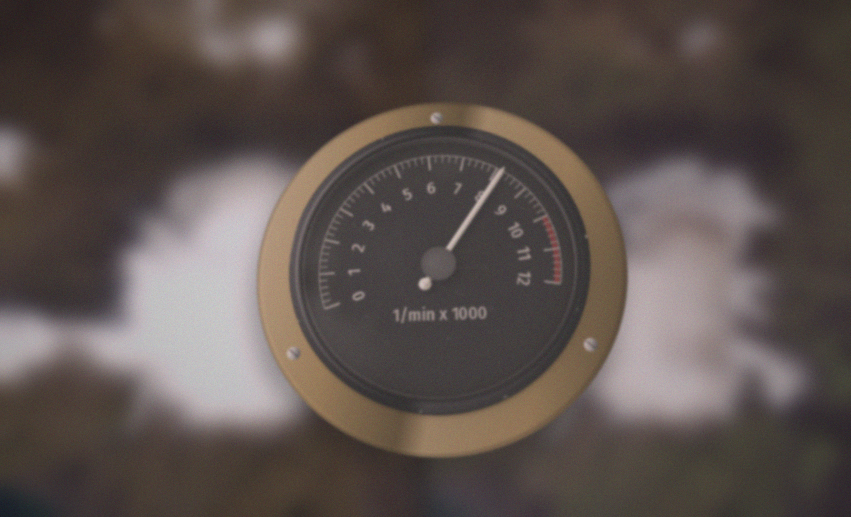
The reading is 8200 rpm
